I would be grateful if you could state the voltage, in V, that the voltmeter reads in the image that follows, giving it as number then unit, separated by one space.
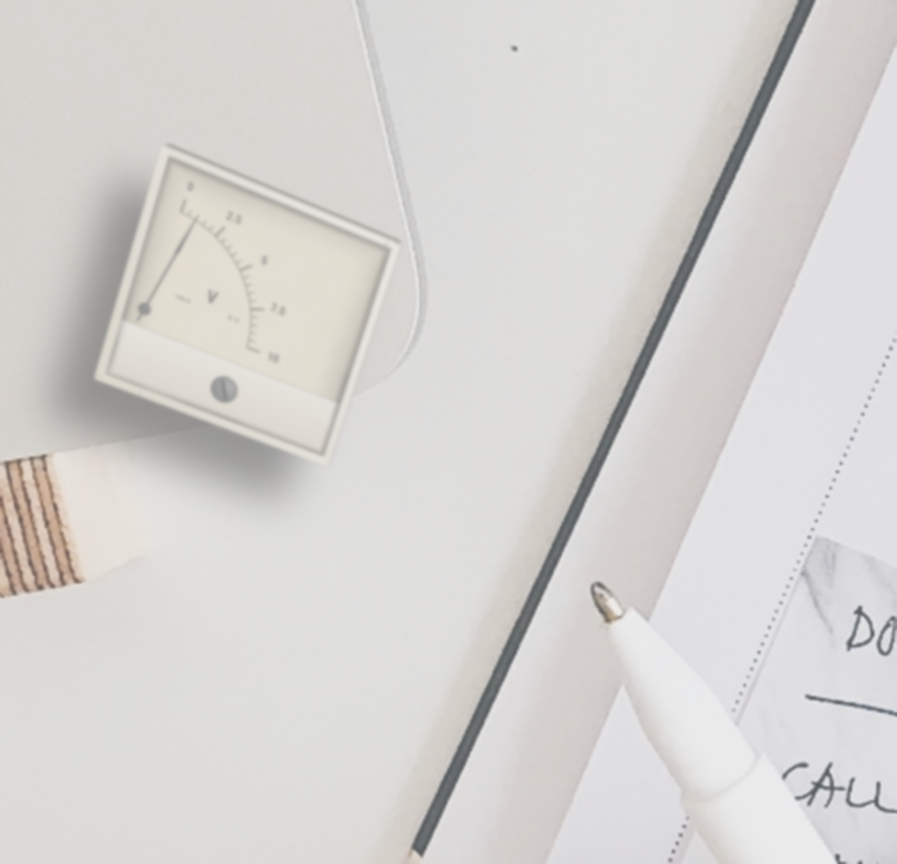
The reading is 1 V
